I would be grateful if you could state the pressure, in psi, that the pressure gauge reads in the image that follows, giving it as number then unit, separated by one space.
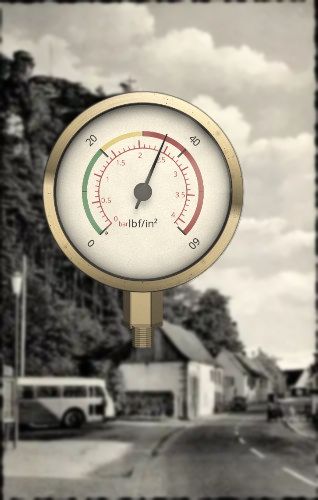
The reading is 35 psi
